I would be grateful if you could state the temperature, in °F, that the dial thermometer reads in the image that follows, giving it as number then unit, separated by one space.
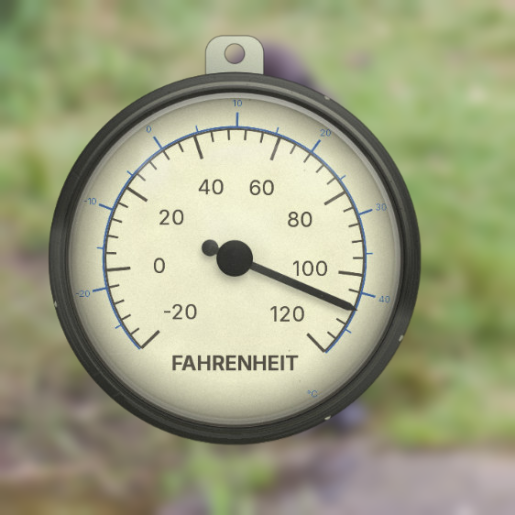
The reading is 108 °F
